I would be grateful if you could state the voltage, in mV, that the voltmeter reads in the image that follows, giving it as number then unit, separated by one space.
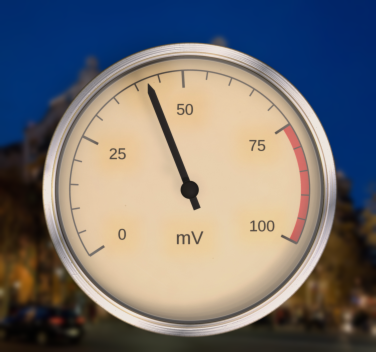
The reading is 42.5 mV
